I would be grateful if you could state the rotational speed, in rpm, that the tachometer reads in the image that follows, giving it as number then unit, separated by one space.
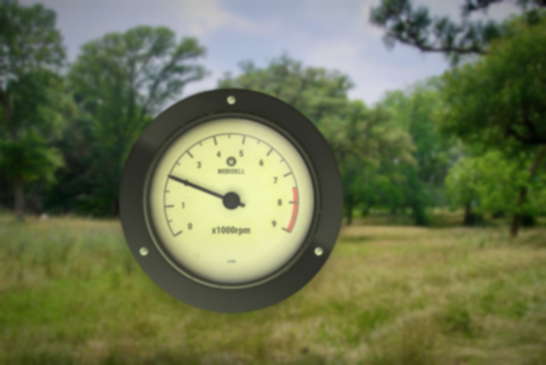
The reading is 2000 rpm
